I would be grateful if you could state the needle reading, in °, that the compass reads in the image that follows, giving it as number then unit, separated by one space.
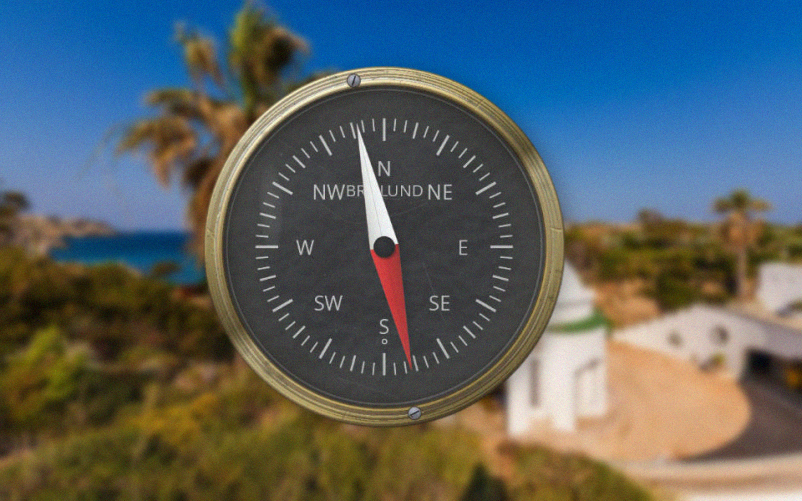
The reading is 167.5 °
